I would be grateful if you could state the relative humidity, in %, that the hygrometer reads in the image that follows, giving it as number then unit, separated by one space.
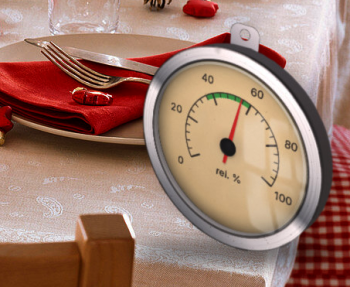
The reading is 56 %
